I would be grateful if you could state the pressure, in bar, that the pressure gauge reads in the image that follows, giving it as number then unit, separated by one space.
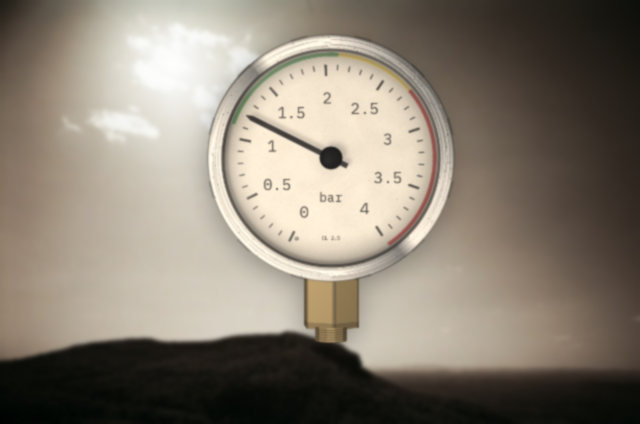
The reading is 1.2 bar
